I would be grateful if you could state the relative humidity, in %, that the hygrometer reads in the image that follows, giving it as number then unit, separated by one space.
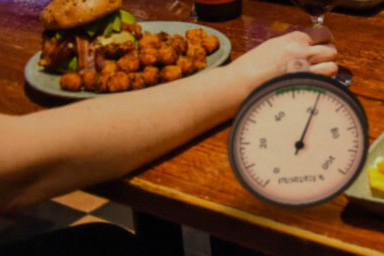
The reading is 60 %
